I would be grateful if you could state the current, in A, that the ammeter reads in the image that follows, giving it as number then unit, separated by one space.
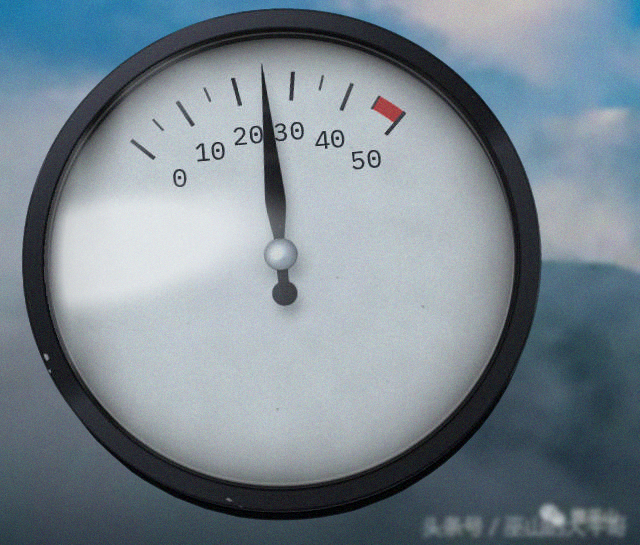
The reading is 25 A
